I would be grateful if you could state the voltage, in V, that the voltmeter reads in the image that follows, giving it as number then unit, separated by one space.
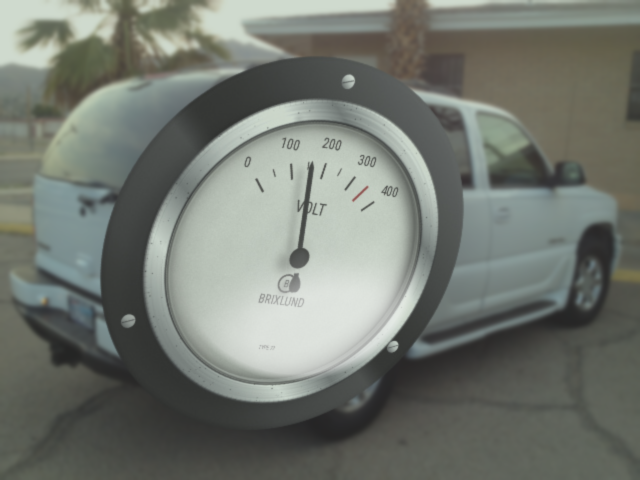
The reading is 150 V
